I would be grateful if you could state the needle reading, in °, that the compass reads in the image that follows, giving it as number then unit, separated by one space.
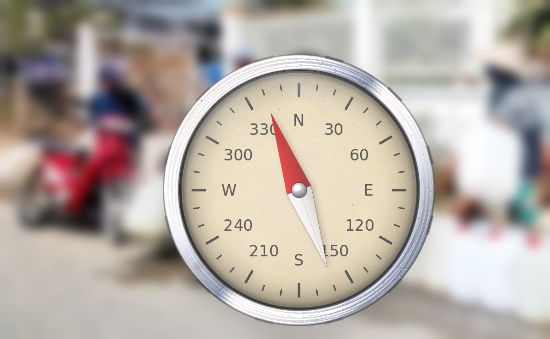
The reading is 340 °
